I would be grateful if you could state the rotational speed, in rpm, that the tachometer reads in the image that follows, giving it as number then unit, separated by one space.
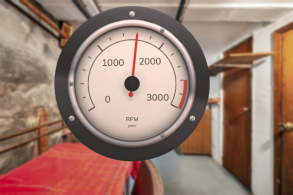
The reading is 1600 rpm
